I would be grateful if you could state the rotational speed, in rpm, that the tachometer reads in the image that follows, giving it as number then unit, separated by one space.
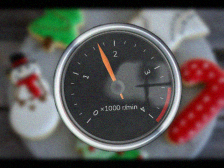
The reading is 1700 rpm
